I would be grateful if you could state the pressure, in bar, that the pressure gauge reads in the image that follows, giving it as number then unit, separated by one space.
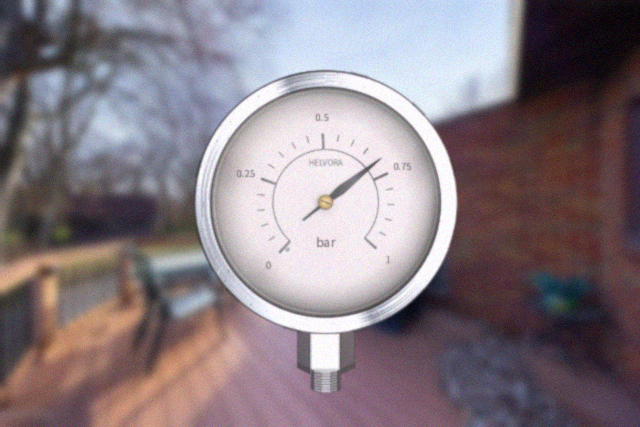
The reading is 0.7 bar
